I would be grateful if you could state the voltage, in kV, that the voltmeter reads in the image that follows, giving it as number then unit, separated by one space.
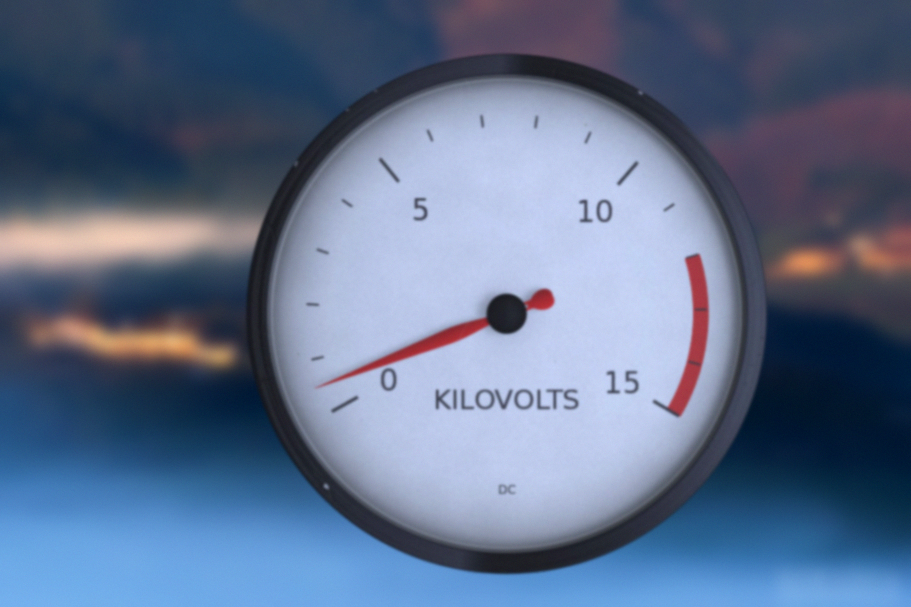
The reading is 0.5 kV
